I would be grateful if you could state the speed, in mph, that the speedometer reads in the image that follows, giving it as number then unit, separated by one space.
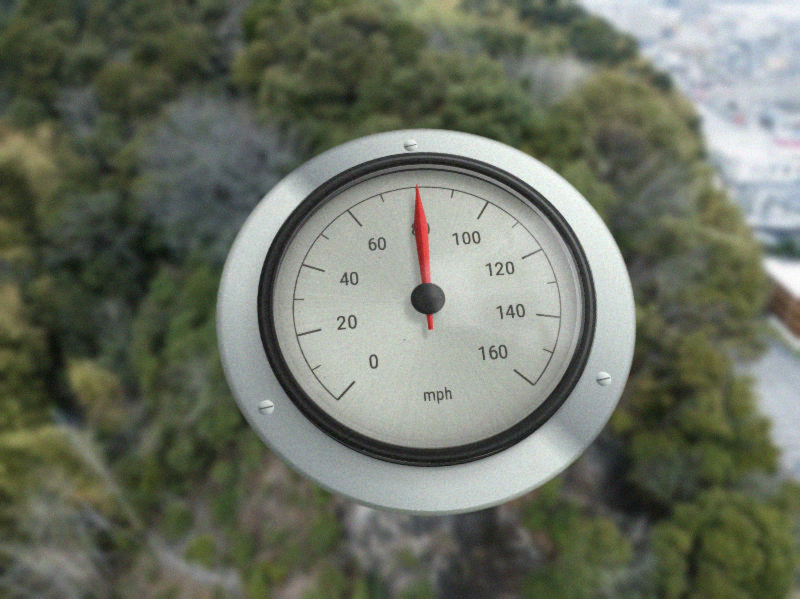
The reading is 80 mph
